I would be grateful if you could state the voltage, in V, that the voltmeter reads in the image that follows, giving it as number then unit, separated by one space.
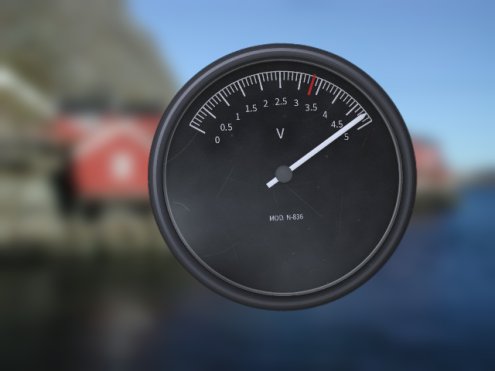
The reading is 4.8 V
